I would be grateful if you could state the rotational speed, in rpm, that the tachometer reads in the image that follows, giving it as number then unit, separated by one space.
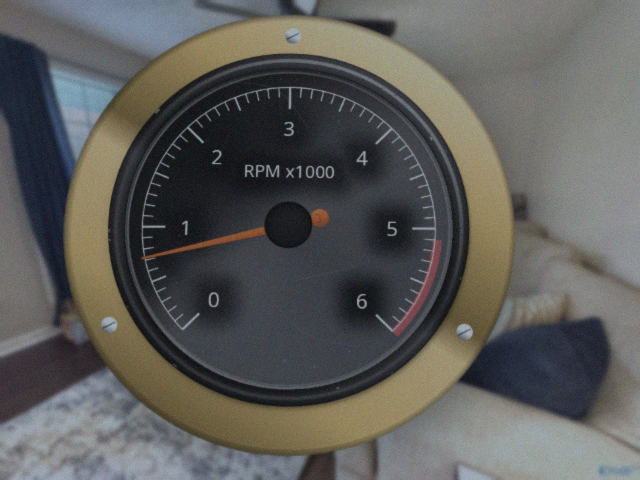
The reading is 700 rpm
